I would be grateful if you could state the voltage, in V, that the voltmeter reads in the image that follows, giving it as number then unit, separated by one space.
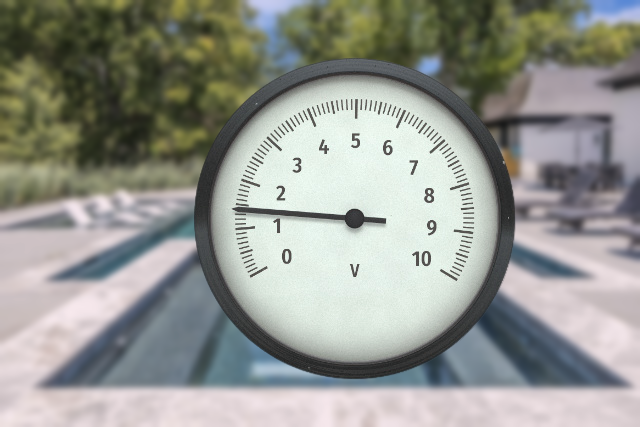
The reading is 1.4 V
